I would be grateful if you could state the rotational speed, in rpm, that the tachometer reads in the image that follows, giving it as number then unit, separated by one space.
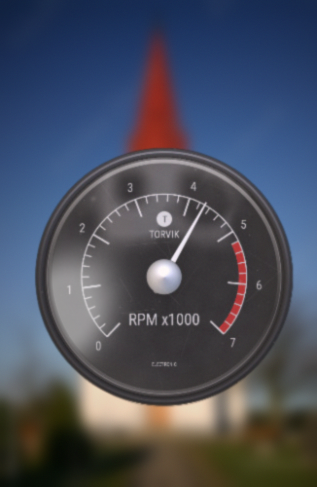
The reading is 4300 rpm
